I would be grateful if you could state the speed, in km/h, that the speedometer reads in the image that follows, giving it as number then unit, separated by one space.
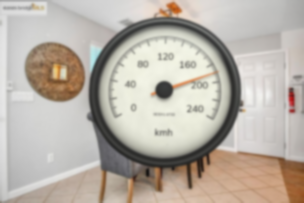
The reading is 190 km/h
